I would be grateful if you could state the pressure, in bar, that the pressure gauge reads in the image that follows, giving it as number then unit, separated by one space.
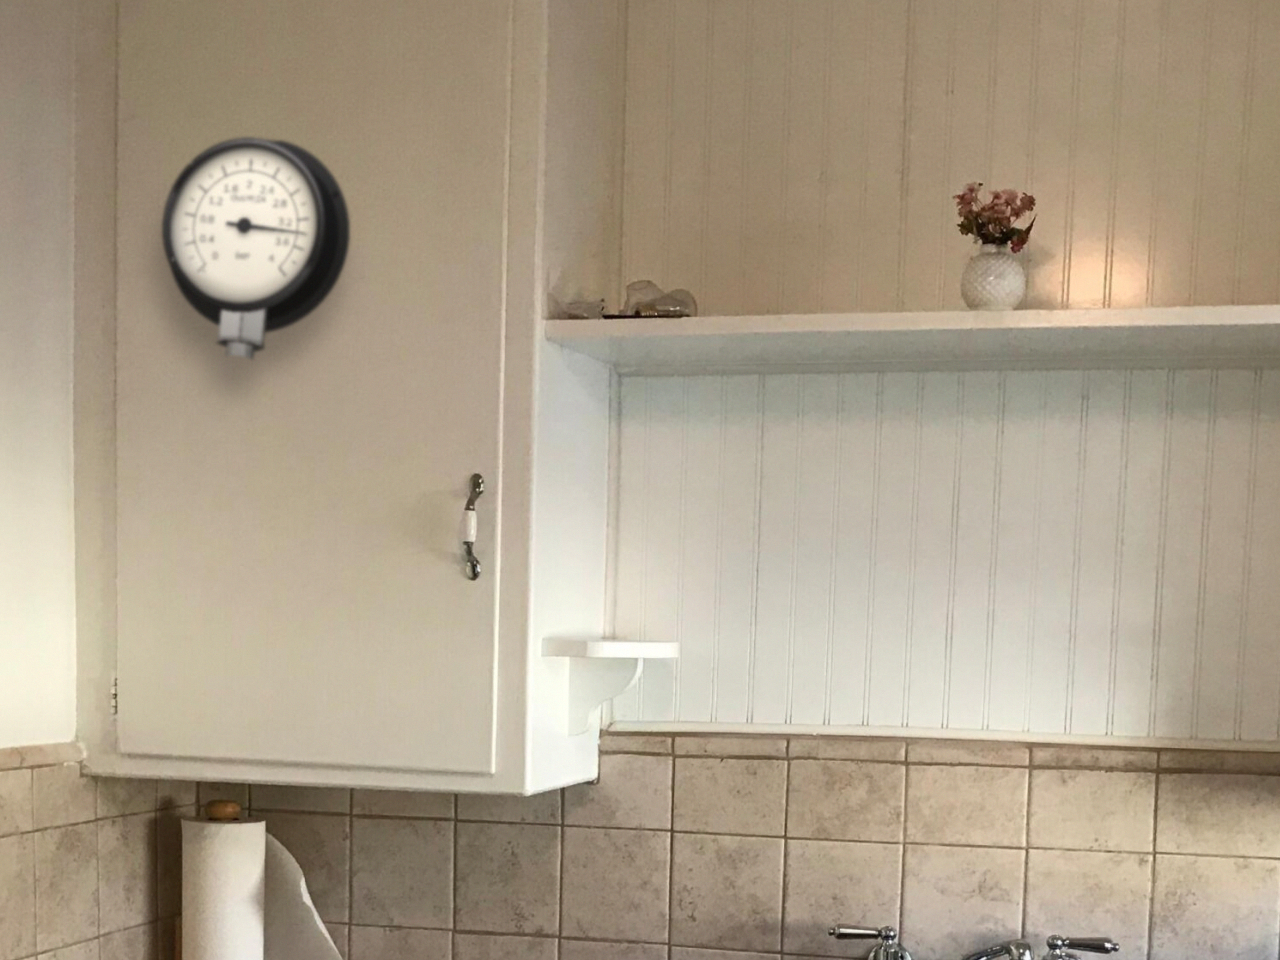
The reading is 3.4 bar
